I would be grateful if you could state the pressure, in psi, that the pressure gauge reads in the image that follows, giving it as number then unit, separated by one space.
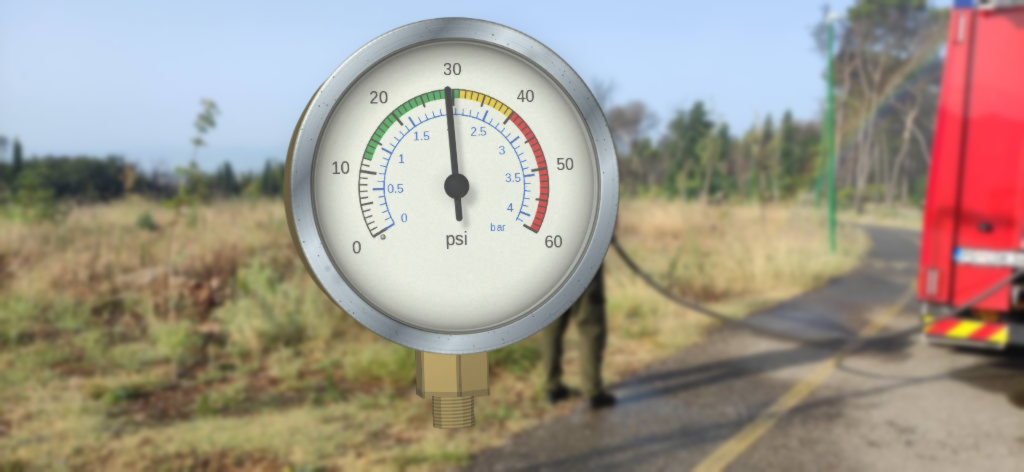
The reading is 29 psi
